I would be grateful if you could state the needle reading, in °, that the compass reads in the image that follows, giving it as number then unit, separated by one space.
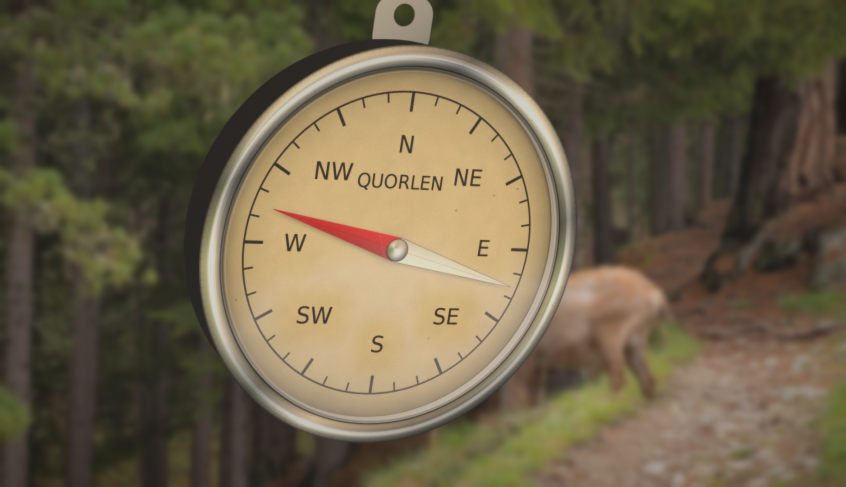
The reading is 285 °
